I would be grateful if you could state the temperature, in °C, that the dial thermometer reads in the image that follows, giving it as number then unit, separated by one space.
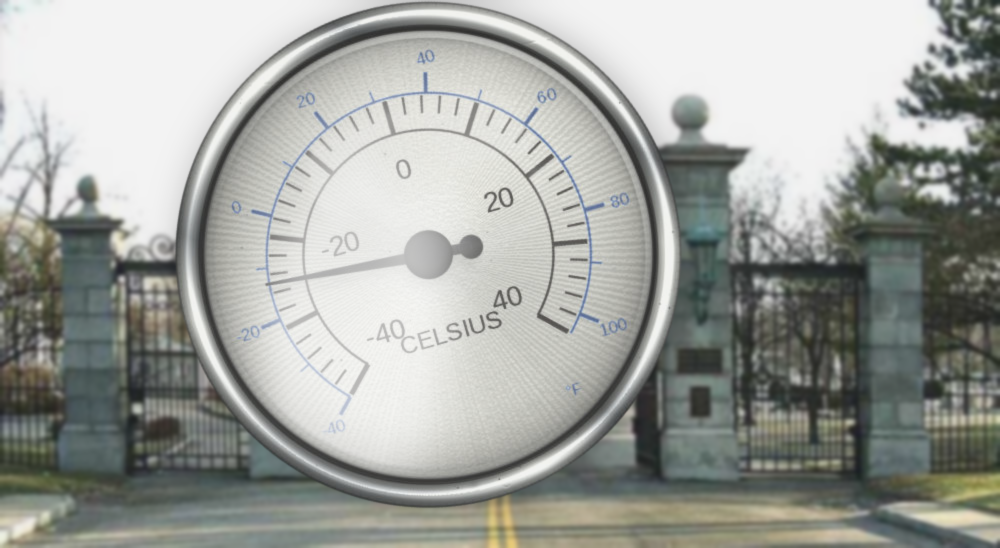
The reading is -25 °C
